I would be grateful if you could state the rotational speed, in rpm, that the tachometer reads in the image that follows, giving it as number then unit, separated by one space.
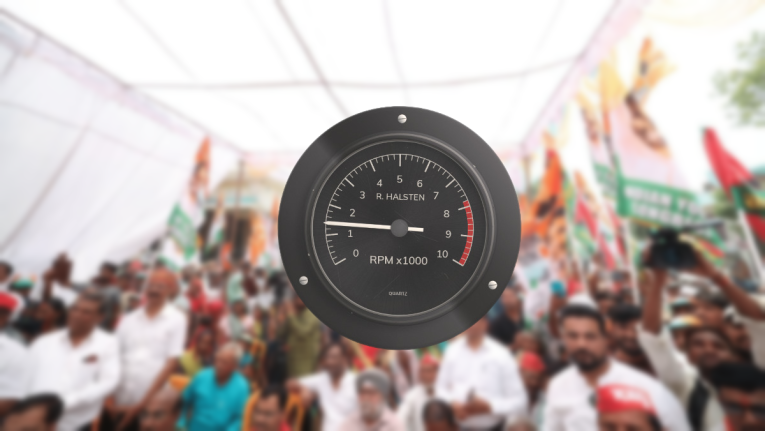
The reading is 1400 rpm
